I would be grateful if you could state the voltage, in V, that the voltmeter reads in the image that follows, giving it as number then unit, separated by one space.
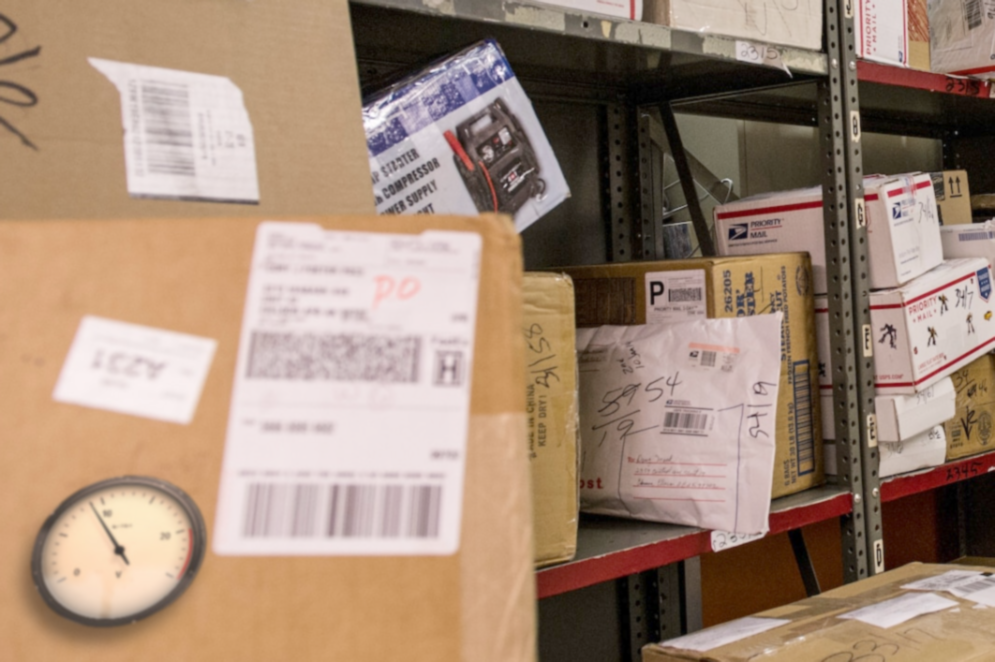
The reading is 9 V
